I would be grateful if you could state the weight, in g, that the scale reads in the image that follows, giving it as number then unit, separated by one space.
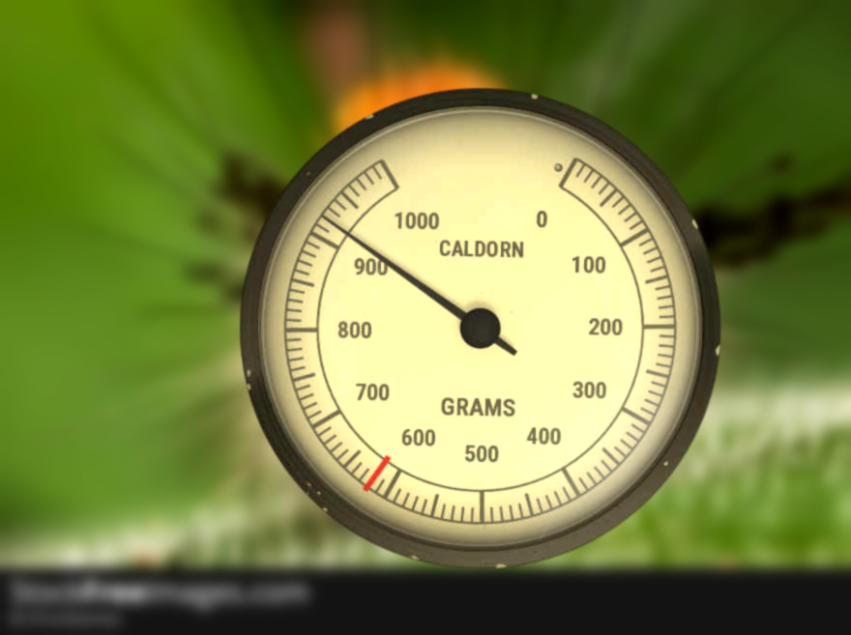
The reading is 920 g
